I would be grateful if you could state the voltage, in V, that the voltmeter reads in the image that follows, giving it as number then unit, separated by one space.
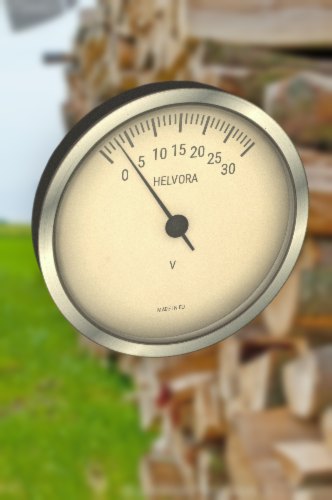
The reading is 3 V
